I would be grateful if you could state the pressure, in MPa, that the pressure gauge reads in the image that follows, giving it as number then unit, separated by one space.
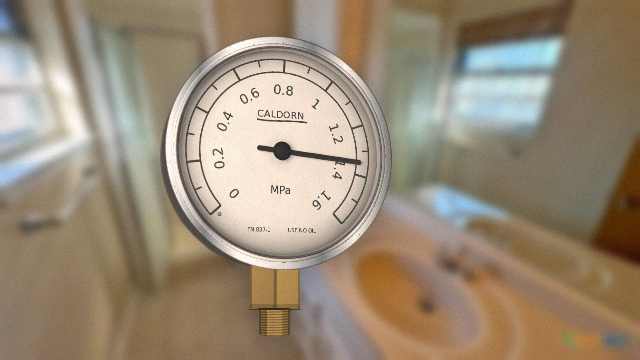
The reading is 1.35 MPa
